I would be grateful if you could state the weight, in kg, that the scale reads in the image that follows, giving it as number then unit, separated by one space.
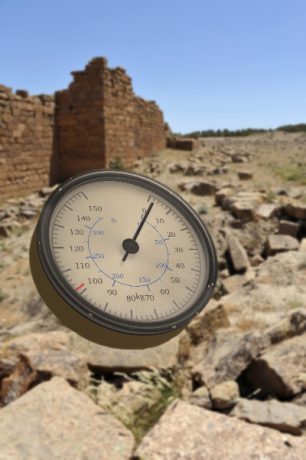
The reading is 2 kg
